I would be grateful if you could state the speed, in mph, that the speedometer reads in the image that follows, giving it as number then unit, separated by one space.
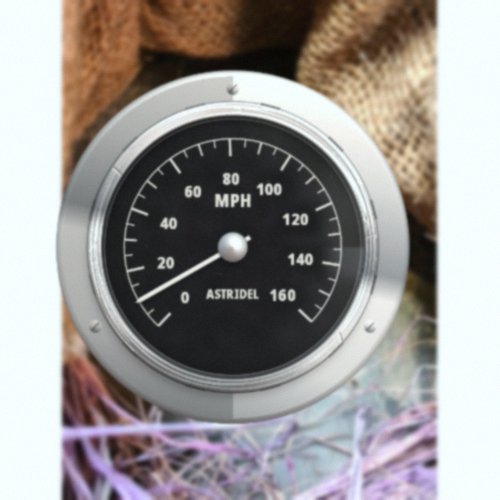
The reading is 10 mph
